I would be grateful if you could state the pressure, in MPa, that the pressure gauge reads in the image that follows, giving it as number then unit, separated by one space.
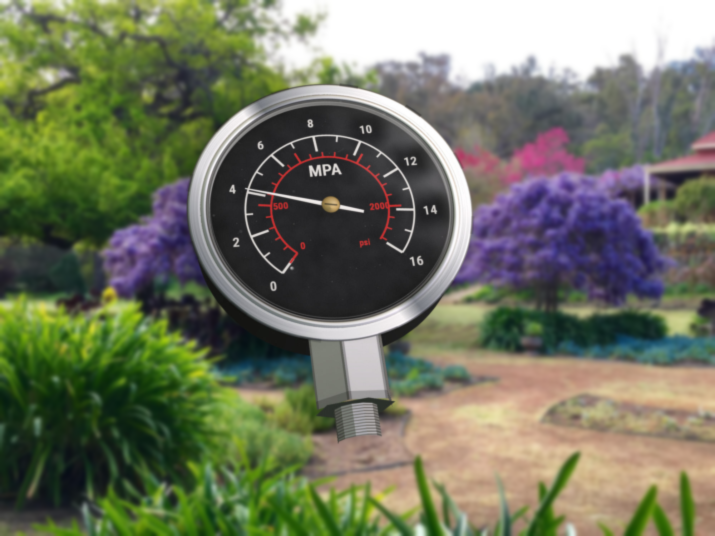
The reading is 4 MPa
